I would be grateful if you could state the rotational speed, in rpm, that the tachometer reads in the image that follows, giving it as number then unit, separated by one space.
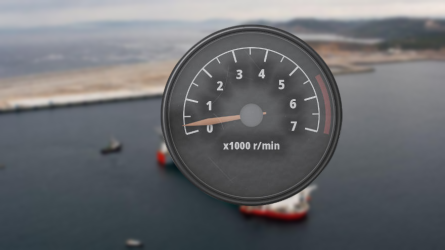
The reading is 250 rpm
